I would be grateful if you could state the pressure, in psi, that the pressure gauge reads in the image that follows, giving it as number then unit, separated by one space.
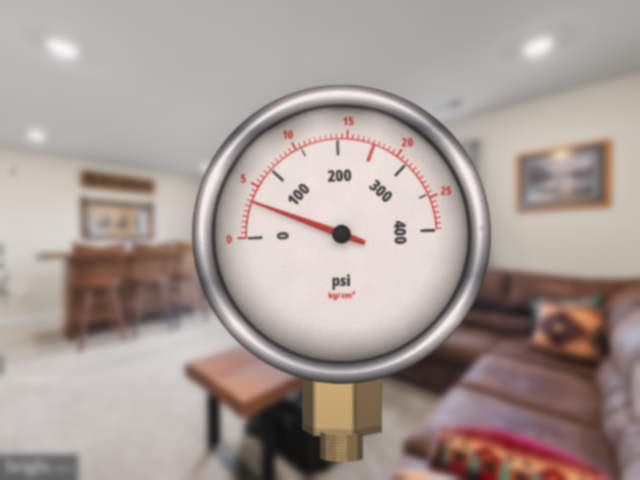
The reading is 50 psi
